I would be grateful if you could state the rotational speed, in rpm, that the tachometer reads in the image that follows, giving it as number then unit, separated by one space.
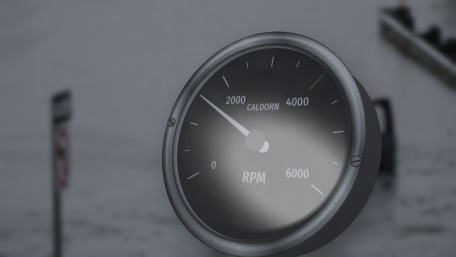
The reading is 1500 rpm
